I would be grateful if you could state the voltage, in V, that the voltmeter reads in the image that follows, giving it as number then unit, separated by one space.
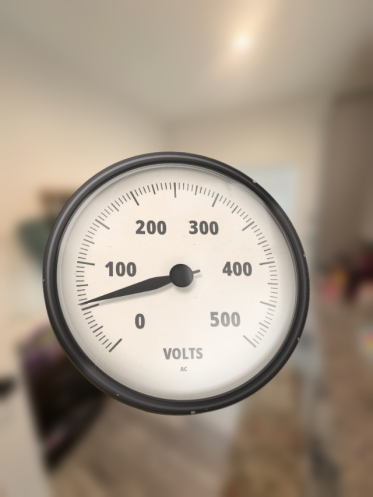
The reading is 55 V
